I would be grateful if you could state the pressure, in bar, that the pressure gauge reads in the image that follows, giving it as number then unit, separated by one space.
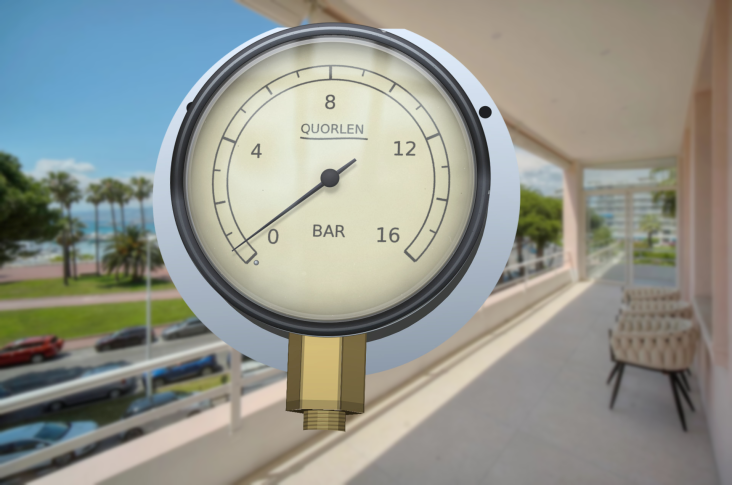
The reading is 0.5 bar
